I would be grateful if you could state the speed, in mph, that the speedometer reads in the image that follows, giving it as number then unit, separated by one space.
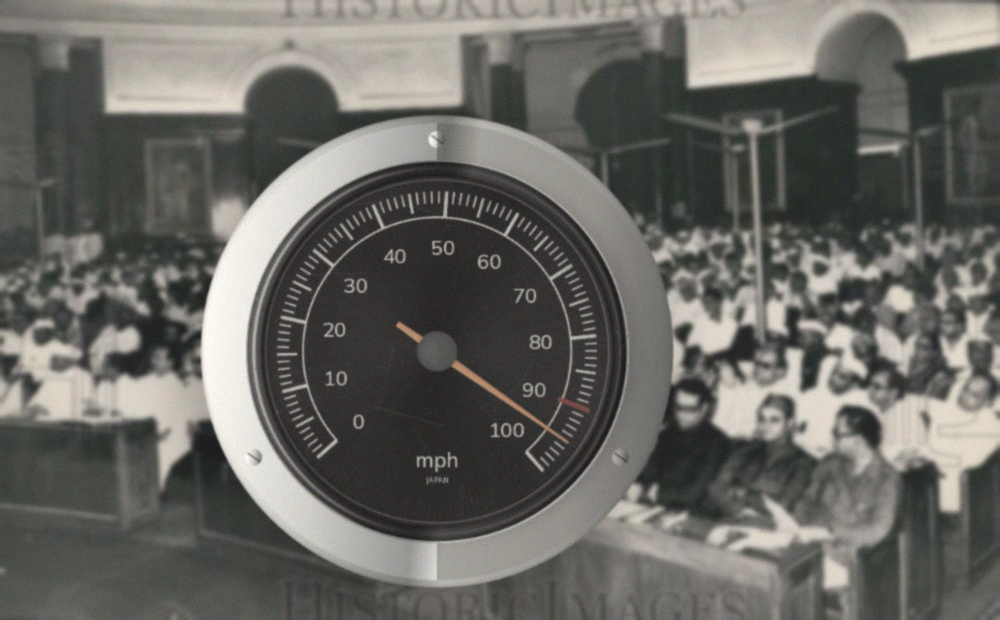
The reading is 95 mph
